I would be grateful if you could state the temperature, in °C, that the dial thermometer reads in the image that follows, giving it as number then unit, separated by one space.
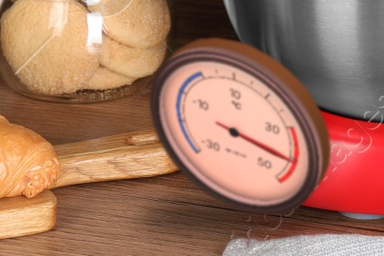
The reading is 40 °C
